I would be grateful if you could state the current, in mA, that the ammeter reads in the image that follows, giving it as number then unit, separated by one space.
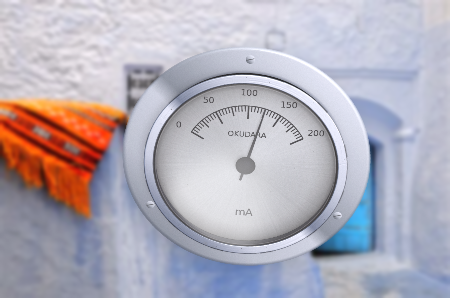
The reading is 125 mA
